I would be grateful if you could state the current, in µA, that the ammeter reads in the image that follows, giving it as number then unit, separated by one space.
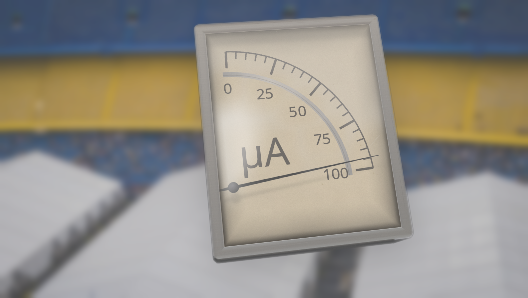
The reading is 95 µA
